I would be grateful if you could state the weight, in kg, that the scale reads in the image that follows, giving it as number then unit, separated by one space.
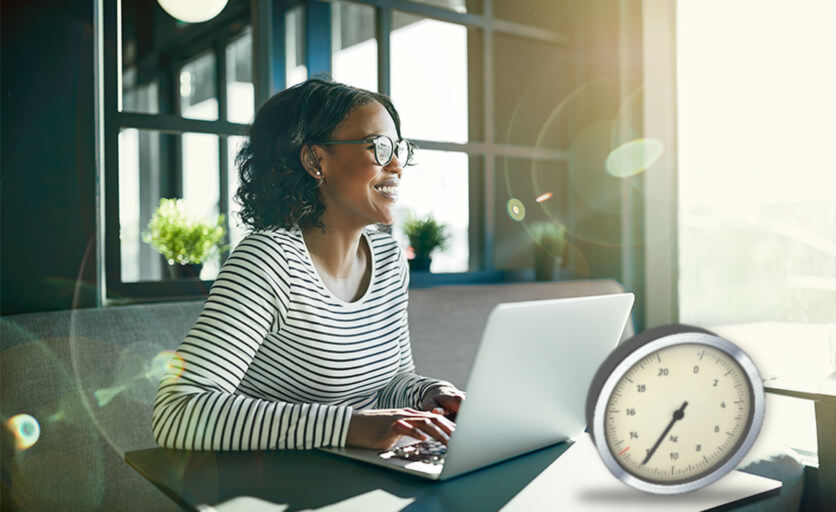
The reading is 12 kg
